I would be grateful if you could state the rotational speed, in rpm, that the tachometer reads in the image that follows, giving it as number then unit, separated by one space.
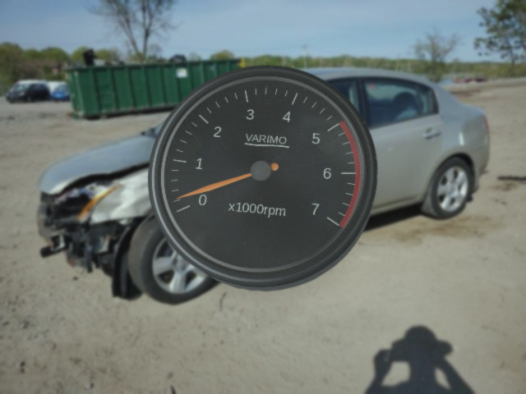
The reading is 200 rpm
